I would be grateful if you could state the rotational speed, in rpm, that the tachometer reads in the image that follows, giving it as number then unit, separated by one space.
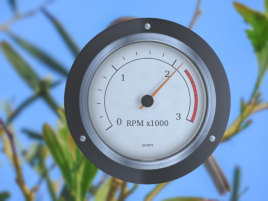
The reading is 2100 rpm
